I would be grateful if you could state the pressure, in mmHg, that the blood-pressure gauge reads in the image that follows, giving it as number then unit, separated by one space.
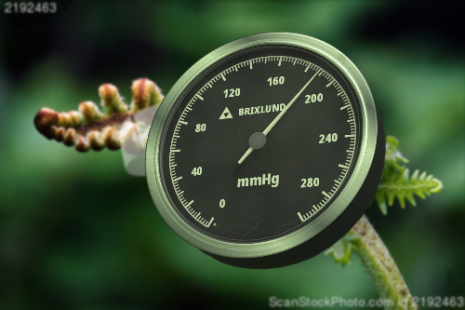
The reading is 190 mmHg
